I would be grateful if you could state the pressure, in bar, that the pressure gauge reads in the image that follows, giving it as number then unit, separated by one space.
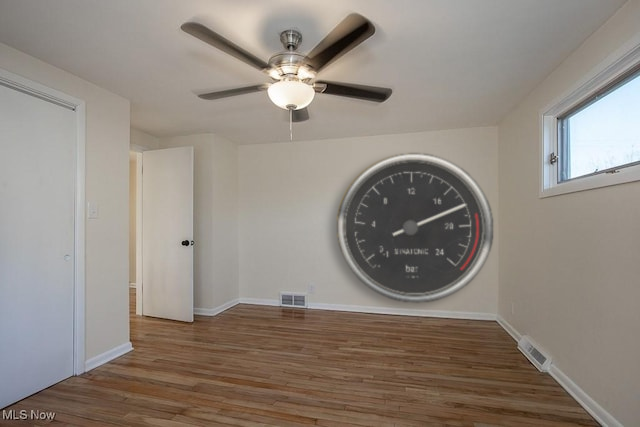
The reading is 18 bar
